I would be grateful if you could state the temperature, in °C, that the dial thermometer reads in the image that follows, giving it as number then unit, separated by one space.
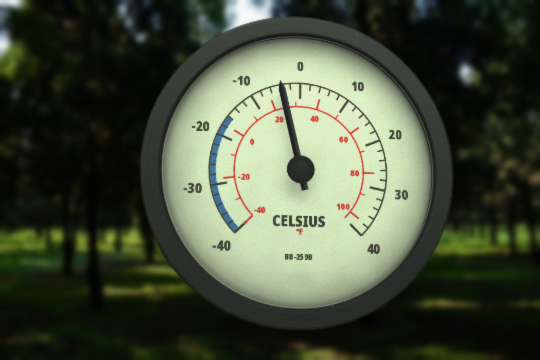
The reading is -4 °C
